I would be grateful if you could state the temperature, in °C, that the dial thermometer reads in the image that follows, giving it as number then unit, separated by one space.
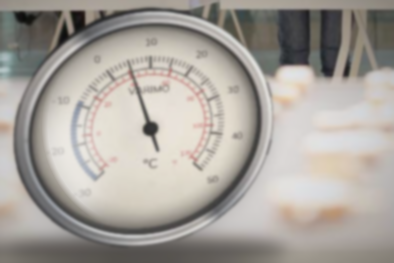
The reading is 5 °C
